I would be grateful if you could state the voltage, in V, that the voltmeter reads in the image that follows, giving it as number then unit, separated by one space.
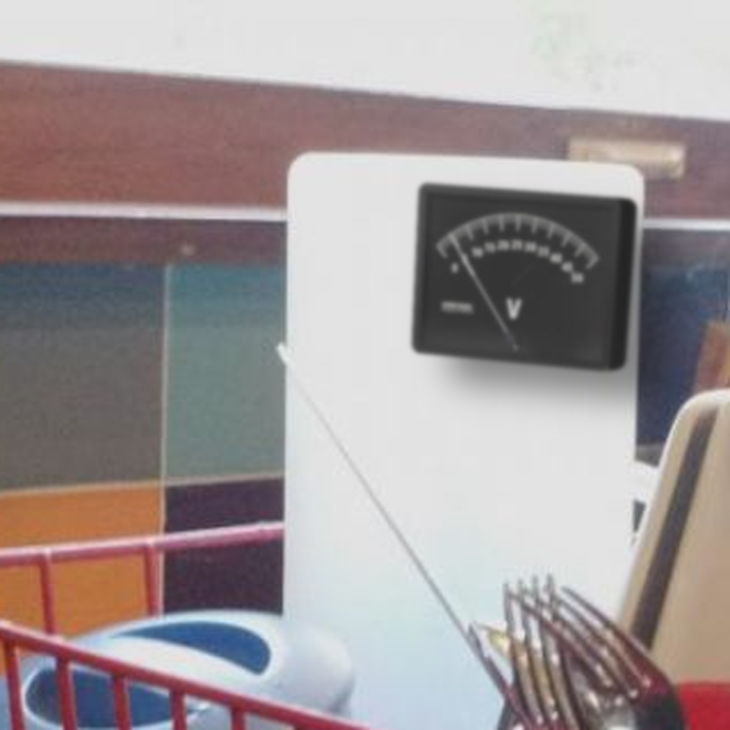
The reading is 5 V
